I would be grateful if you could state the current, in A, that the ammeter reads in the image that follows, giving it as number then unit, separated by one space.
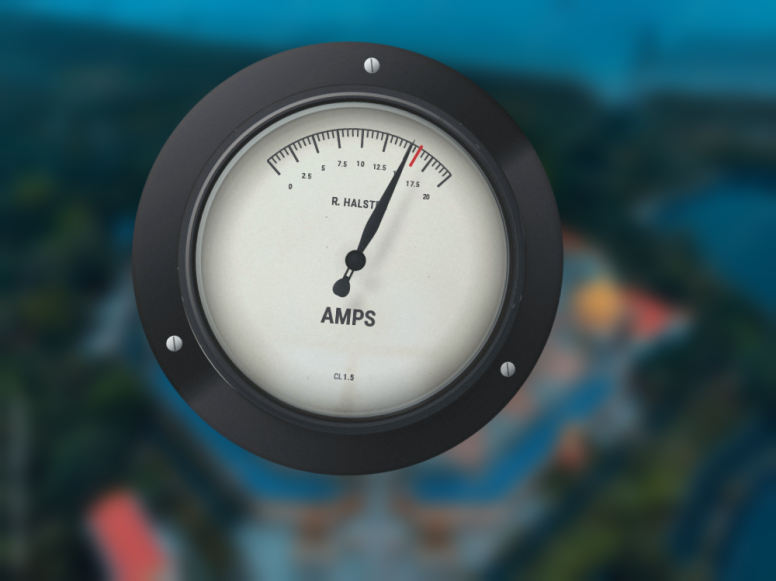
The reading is 15 A
